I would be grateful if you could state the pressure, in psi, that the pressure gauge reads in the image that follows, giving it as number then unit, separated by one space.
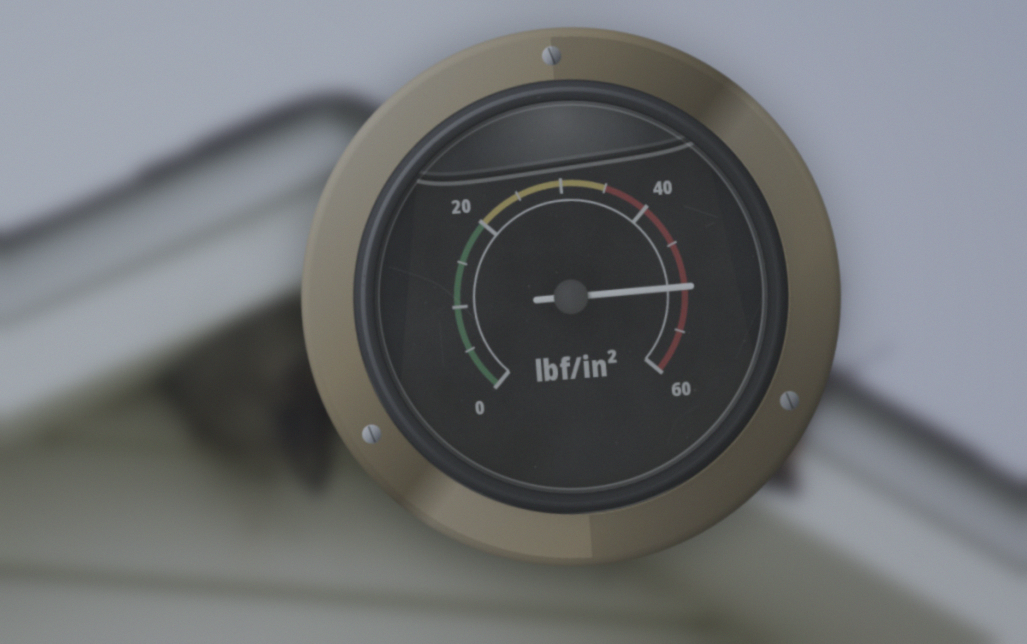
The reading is 50 psi
